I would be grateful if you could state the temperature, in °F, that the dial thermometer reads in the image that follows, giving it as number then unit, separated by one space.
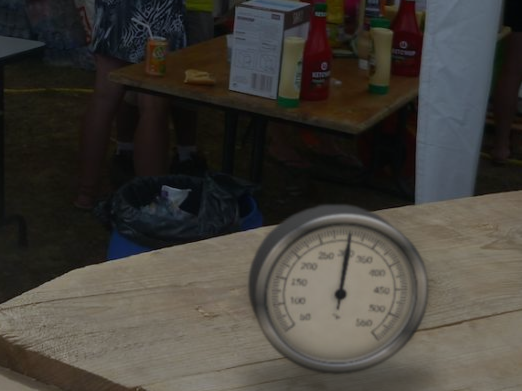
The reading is 300 °F
